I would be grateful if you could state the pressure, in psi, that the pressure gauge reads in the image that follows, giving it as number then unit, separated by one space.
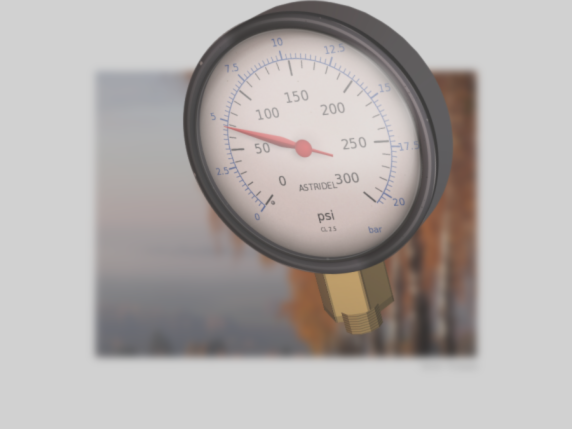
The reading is 70 psi
